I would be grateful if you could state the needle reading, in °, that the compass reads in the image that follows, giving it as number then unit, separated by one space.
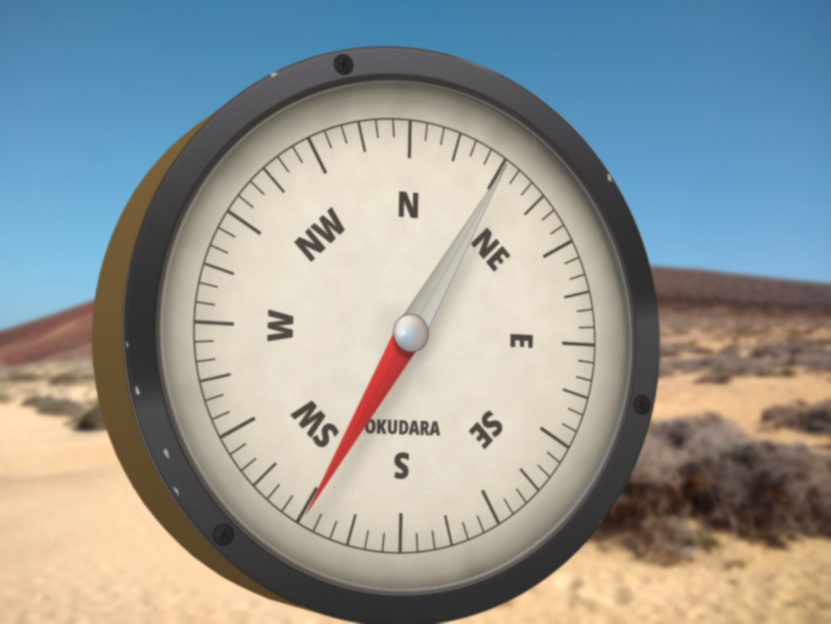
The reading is 210 °
